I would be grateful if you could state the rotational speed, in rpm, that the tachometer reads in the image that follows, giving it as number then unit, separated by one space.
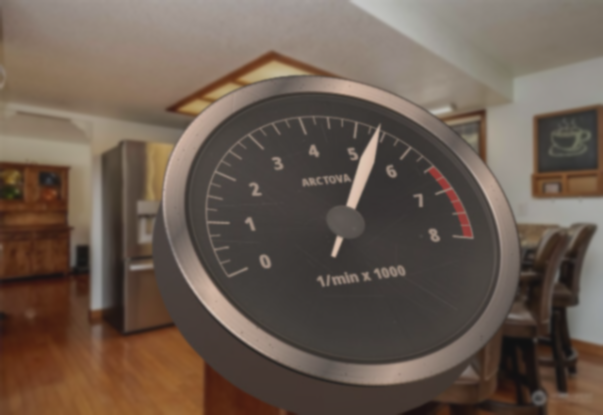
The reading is 5375 rpm
